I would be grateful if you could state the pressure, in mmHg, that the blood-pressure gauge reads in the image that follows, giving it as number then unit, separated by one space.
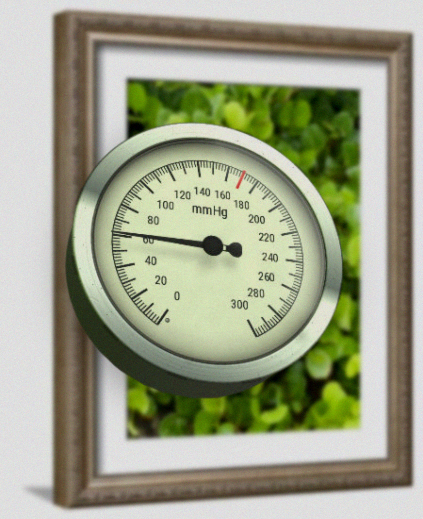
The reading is 60 mmHg
